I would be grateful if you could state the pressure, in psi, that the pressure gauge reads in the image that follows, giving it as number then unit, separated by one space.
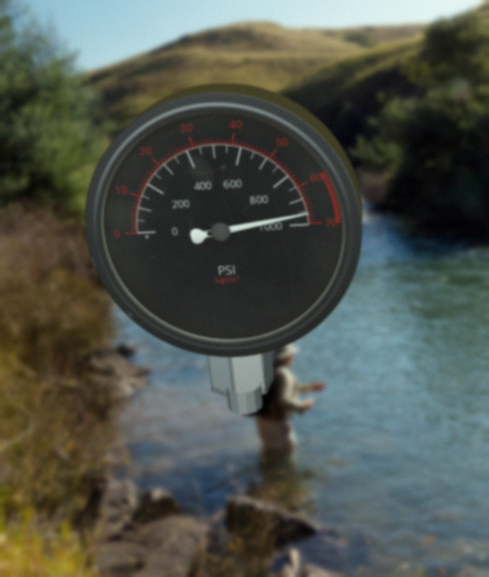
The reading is 950 psi
